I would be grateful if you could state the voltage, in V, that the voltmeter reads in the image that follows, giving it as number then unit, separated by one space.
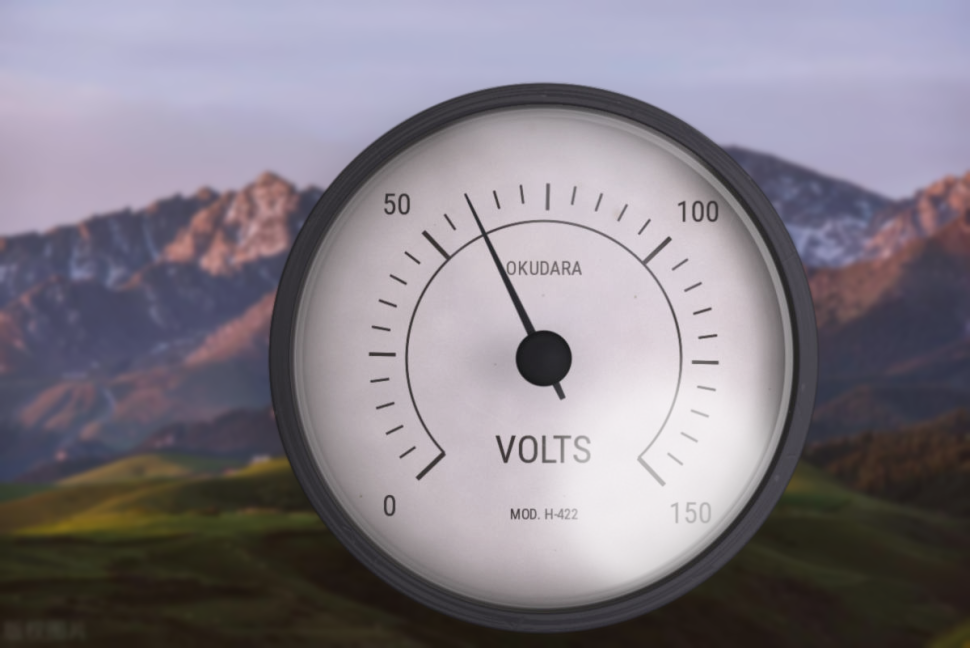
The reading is 60 V
